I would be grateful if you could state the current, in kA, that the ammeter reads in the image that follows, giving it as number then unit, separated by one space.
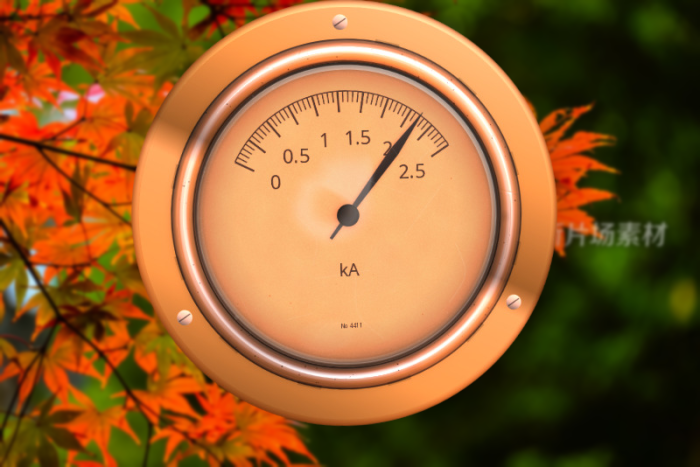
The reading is 2.1 kA
